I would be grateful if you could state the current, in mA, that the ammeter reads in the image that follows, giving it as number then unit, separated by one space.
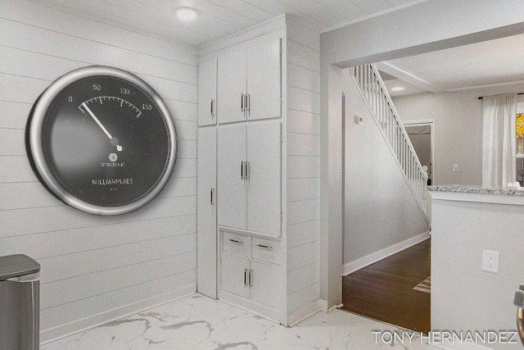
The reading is 10 mA
